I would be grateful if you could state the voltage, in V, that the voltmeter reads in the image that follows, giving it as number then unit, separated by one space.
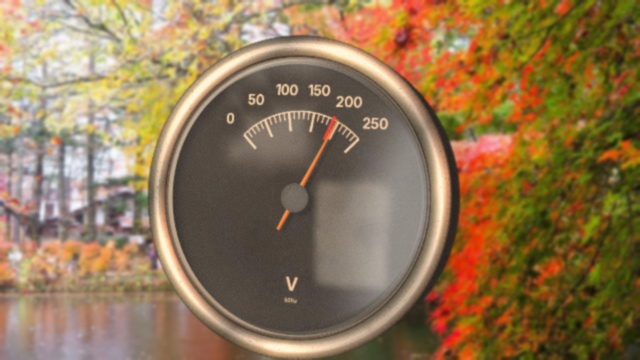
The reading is 200 V
